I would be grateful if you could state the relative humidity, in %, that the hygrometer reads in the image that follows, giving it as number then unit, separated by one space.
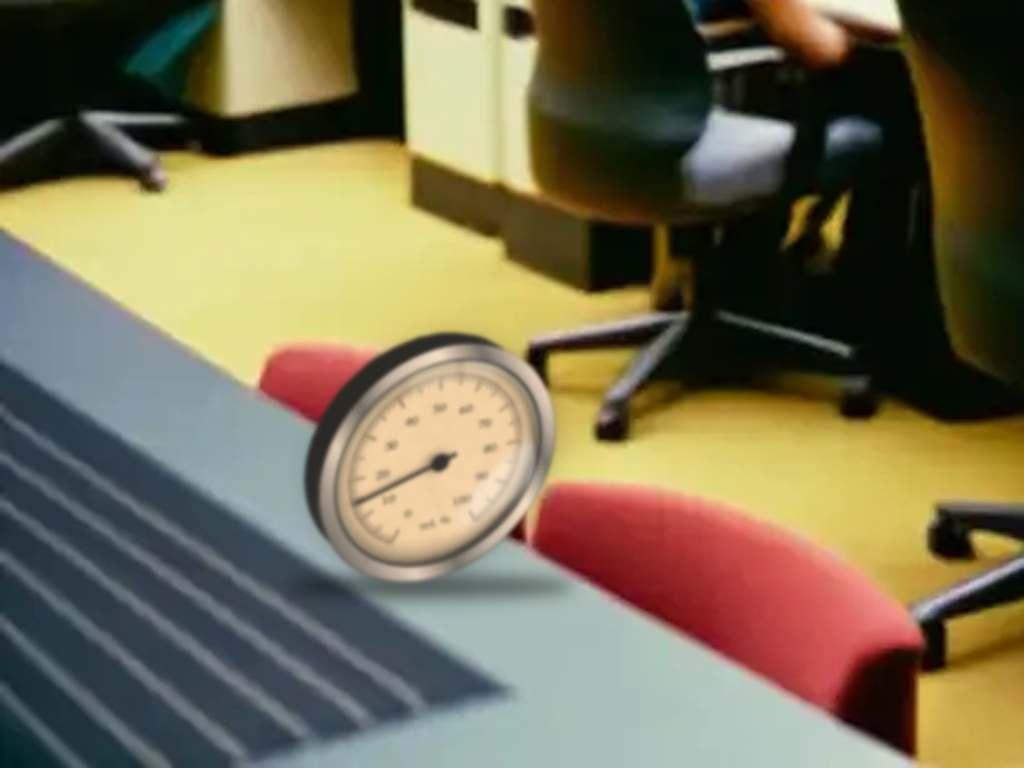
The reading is 15 %
